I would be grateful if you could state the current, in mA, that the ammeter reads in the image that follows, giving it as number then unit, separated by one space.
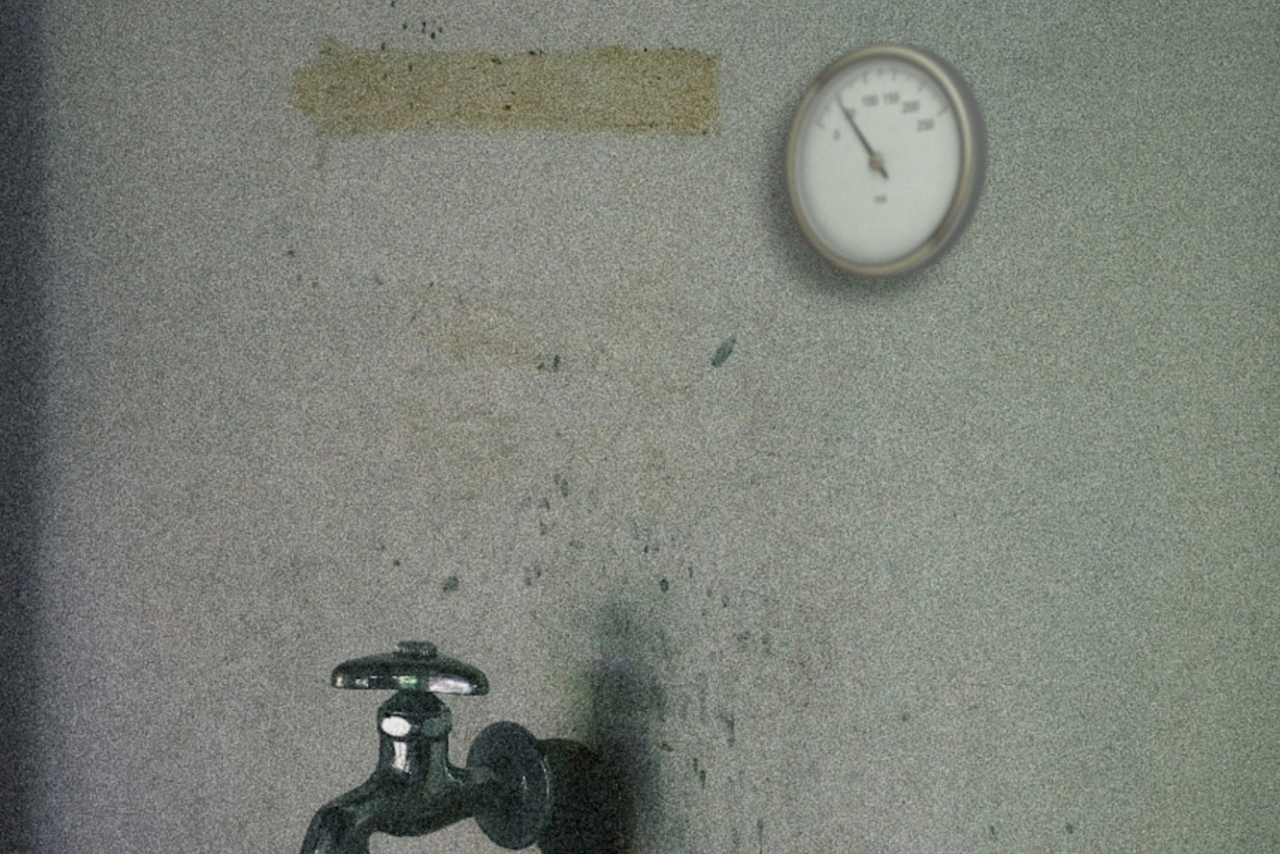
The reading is 50 mA
